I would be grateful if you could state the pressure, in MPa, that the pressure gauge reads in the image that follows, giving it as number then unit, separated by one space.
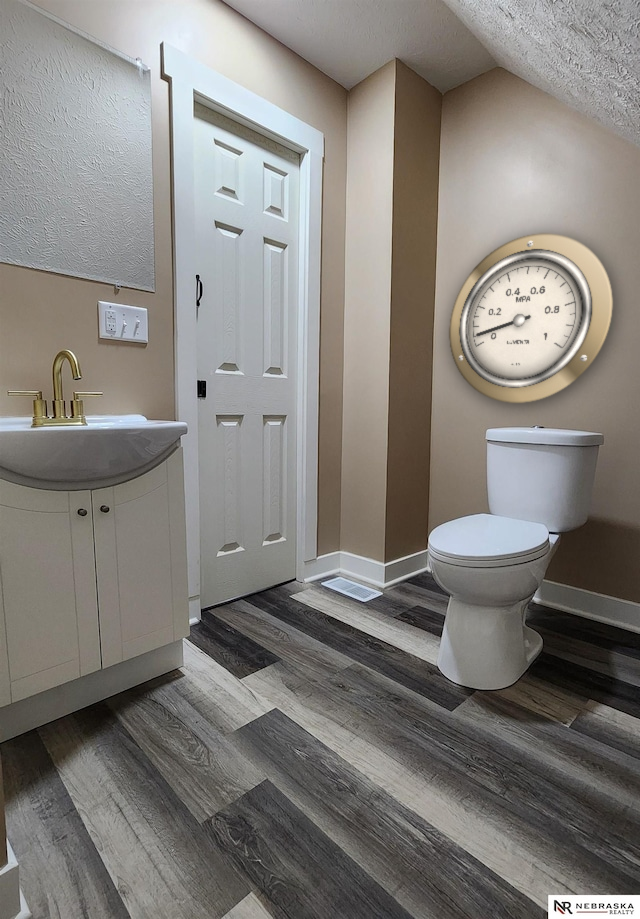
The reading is 0.05 MPa
